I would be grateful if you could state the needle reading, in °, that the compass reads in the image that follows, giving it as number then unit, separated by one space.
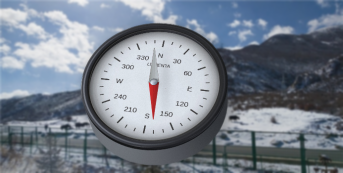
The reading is 170 °
